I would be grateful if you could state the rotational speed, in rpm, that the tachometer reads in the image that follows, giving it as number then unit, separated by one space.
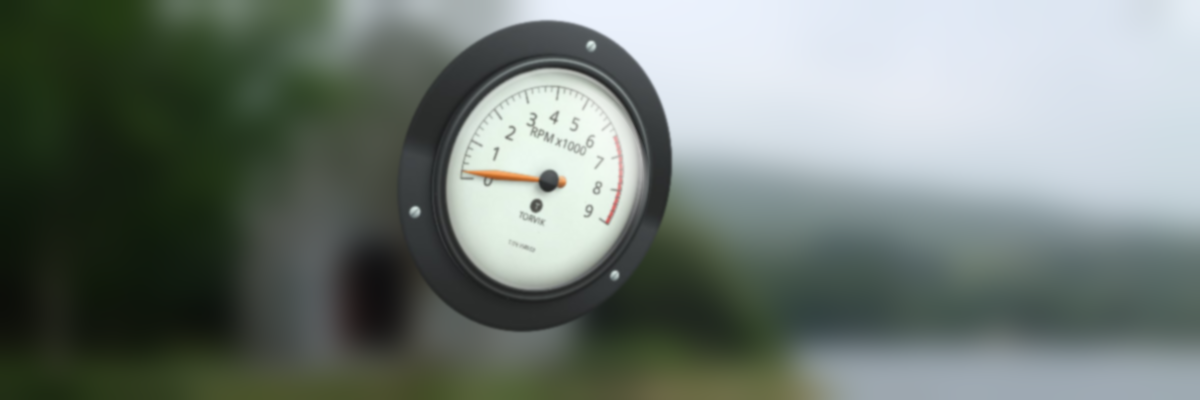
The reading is 200 rpm
